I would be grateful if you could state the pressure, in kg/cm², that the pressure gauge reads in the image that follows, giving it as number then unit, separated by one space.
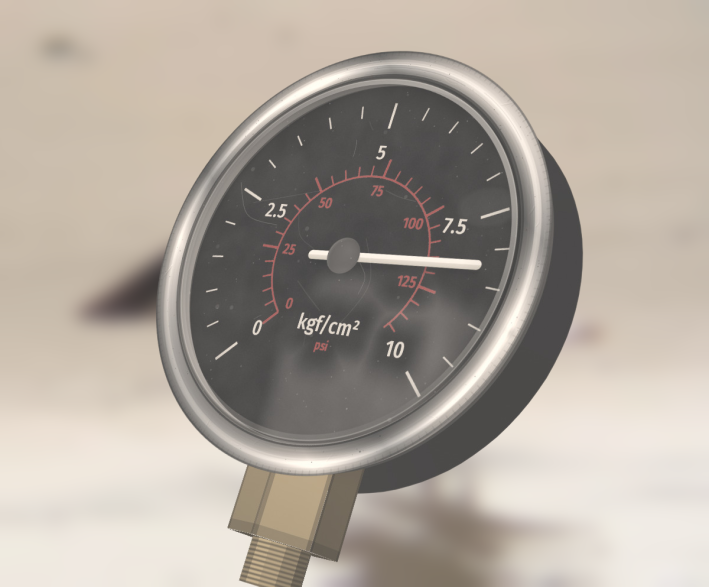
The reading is 8.25 kg/cm²
